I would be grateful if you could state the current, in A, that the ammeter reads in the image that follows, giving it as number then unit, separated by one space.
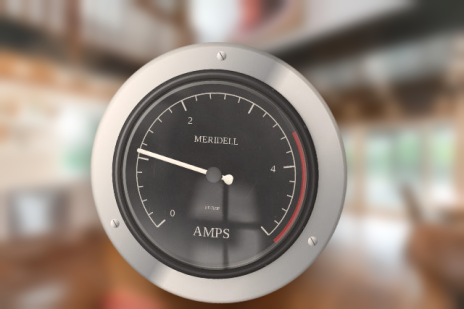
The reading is 1.1 A
